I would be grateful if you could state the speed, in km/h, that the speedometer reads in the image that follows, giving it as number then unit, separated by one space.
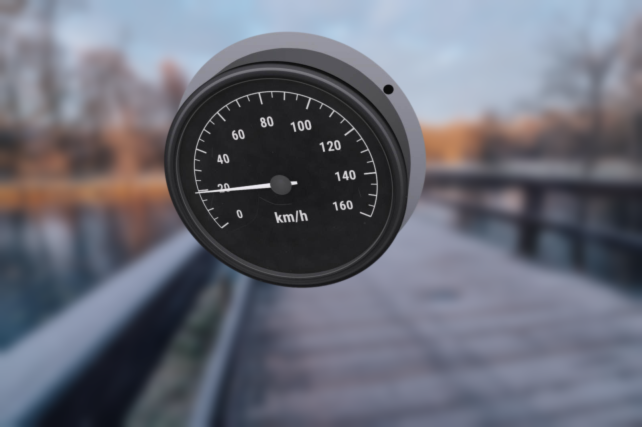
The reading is 20 km/h
